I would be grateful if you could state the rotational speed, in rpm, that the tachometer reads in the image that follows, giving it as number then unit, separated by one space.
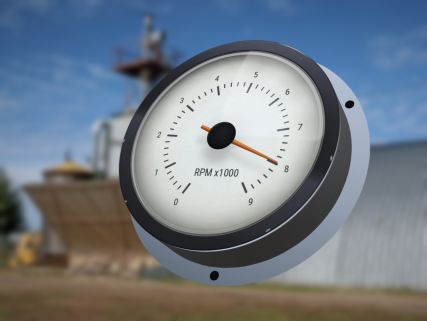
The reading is 8000 rpm
